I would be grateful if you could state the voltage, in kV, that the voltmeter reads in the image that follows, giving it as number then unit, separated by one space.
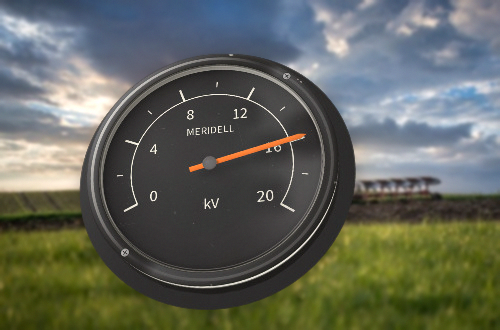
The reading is 16 kV
